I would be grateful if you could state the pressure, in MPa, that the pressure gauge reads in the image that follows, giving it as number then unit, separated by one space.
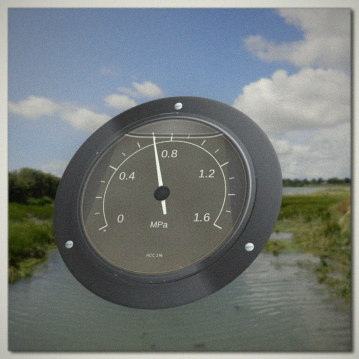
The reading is 0.7 MPa
